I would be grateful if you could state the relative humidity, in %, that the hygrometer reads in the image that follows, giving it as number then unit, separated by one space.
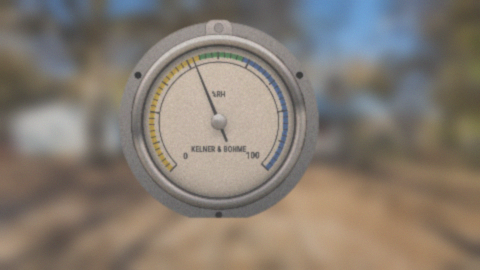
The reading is 42 %
